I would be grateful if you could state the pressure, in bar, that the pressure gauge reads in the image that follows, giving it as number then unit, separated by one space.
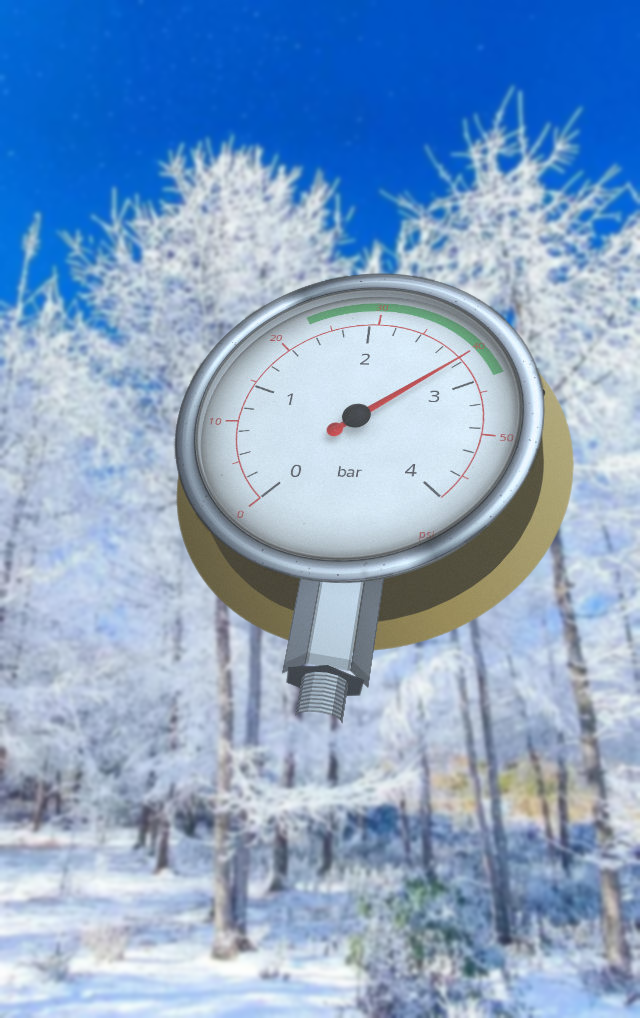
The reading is 2.8 bar
